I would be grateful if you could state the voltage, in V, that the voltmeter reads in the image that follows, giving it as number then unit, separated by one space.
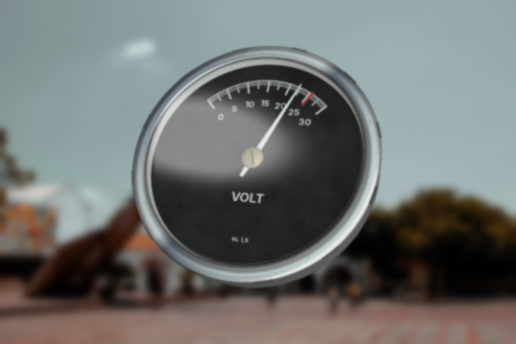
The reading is 22.5 V
